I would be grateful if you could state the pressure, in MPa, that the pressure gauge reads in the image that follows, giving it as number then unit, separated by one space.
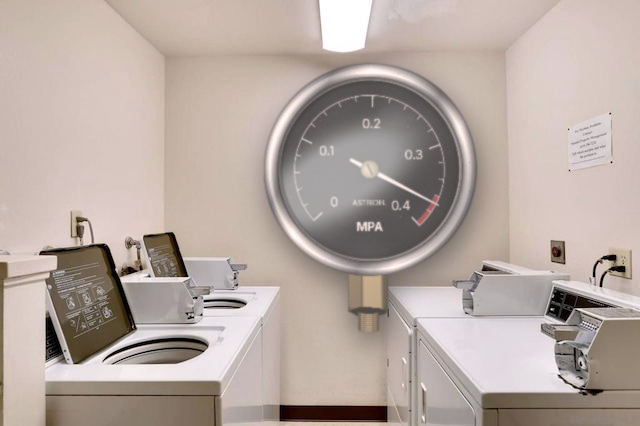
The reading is 0.37 MPa
